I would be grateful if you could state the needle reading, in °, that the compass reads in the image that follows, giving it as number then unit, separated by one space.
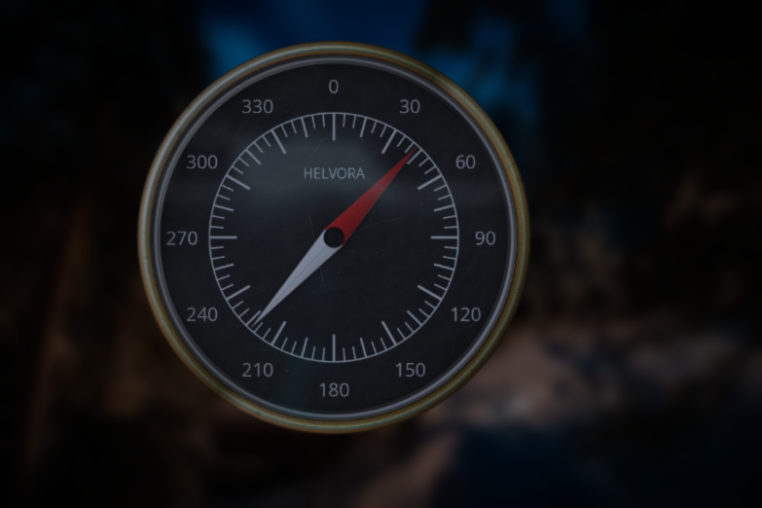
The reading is 42.5 °
